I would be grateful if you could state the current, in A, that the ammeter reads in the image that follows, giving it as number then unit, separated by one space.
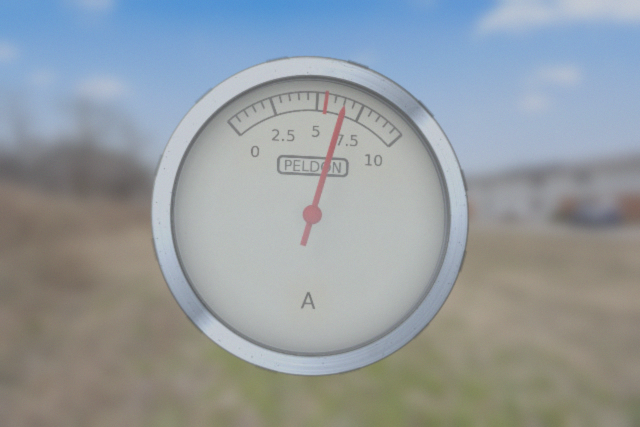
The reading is 6.5 A
